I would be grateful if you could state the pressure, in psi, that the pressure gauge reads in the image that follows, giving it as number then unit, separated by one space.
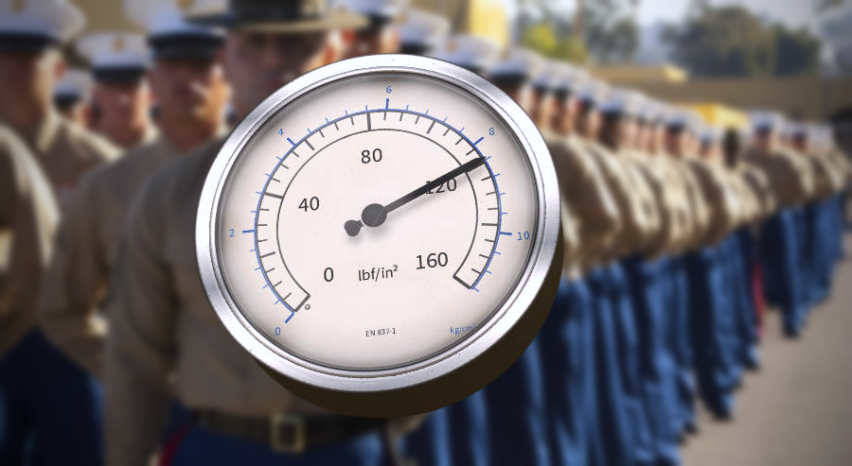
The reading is 120 psi
